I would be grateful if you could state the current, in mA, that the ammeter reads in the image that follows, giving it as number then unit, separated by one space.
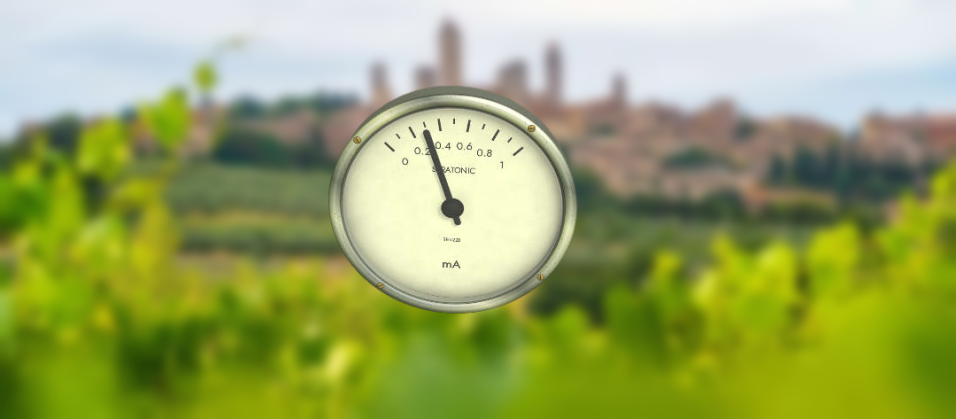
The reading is 0.3 mA
